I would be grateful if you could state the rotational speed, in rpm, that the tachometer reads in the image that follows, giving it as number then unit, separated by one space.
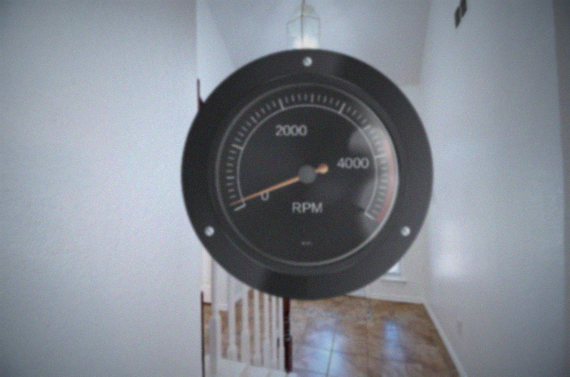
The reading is 100 rpm
